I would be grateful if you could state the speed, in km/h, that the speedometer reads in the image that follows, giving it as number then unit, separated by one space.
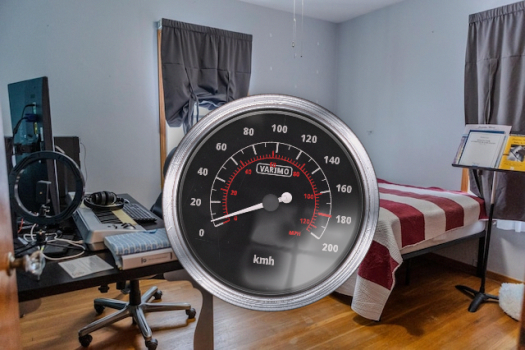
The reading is 5 km/h
